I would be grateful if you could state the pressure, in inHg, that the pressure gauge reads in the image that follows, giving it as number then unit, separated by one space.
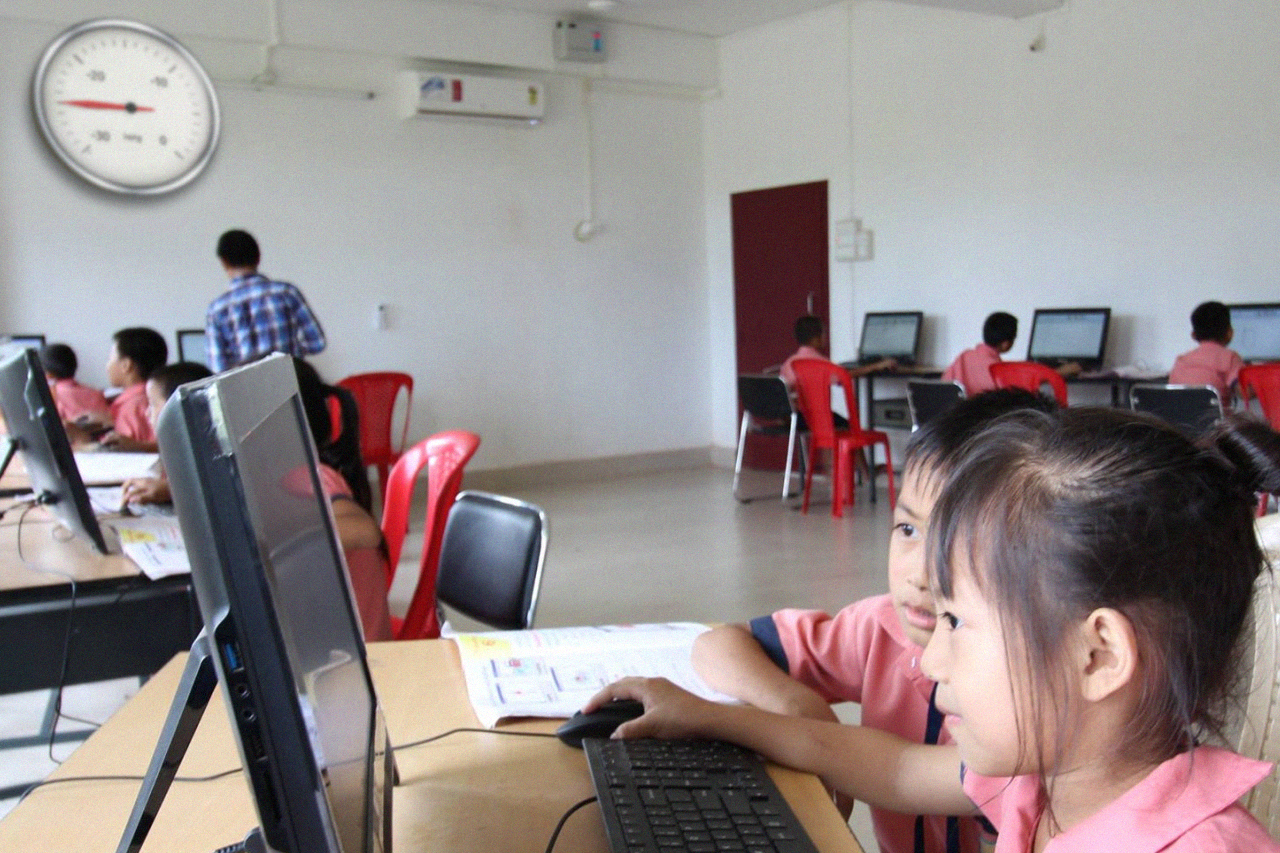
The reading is -25 inHg
